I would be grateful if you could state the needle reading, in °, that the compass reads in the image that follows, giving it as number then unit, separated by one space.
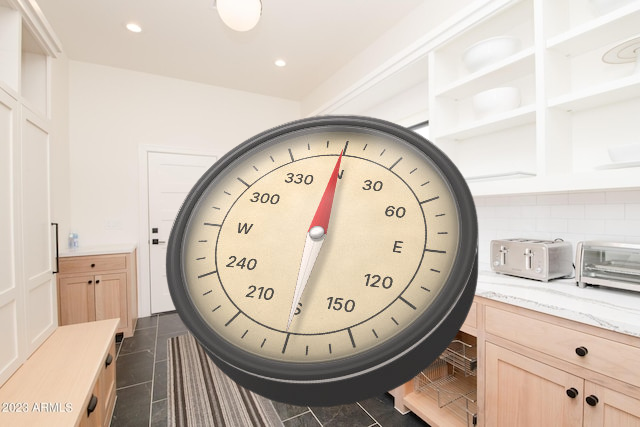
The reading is 0 °
